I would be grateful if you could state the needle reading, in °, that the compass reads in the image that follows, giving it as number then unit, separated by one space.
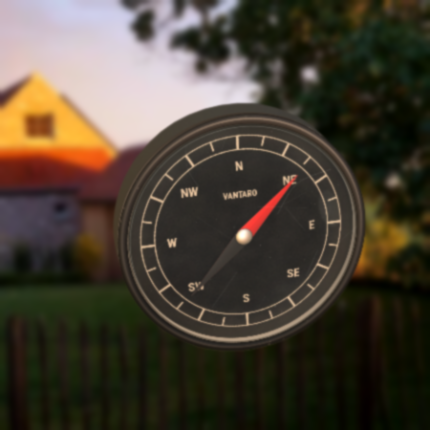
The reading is 45 °
